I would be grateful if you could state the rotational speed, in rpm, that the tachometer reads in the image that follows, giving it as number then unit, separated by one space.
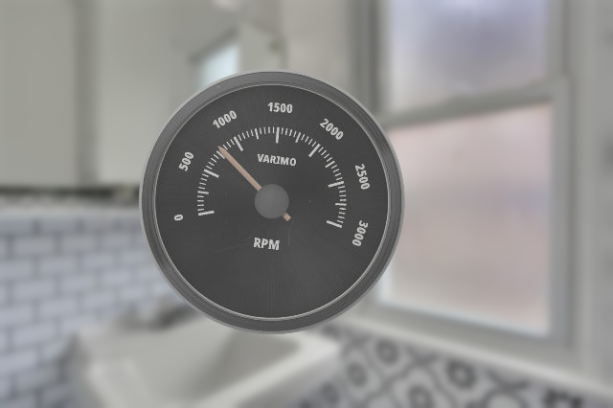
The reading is 800 rpm
